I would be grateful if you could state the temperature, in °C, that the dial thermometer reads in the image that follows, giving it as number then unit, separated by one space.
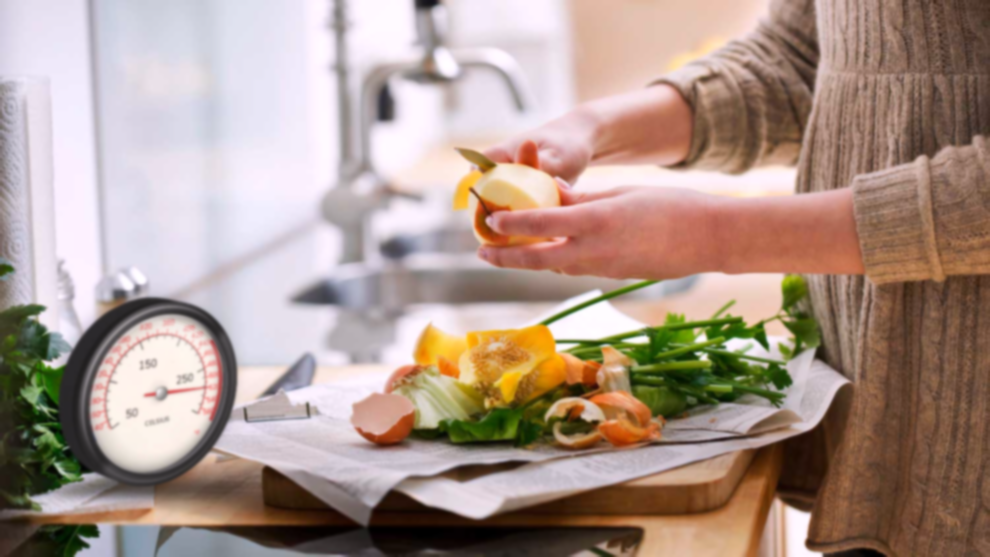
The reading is 270 °C
